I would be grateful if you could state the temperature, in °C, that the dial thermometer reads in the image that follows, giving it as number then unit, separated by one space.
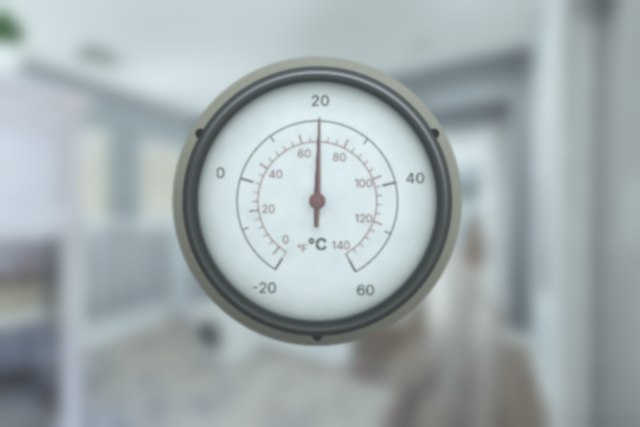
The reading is 20 °C
